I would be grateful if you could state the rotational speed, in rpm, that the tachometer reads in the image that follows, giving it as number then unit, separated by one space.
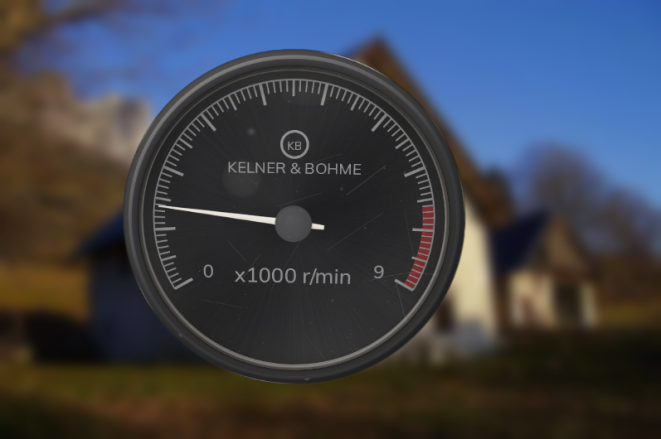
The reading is 1400 rpm
